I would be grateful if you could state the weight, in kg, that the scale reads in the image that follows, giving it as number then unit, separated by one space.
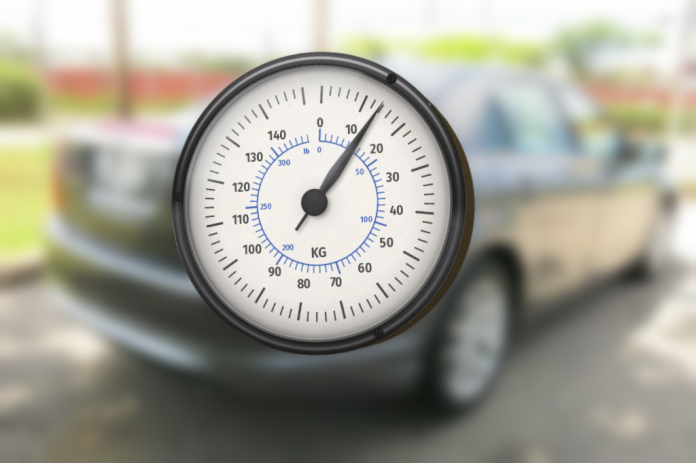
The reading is 14 kg
